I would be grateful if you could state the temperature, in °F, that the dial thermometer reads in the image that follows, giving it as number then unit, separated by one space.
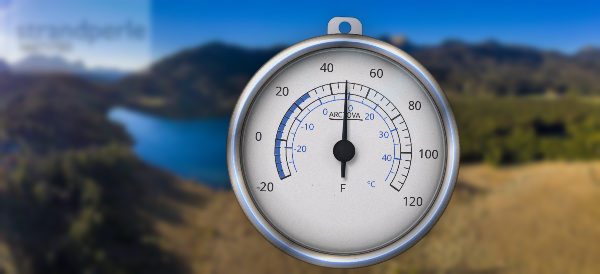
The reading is 48 °F
